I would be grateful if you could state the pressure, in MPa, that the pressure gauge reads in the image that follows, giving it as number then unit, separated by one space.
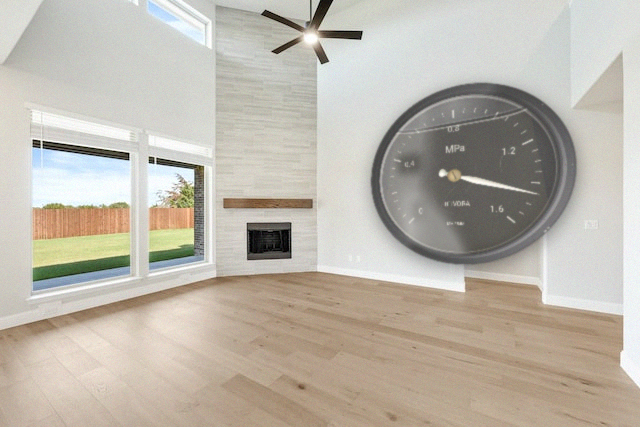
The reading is 1.45 MPa
